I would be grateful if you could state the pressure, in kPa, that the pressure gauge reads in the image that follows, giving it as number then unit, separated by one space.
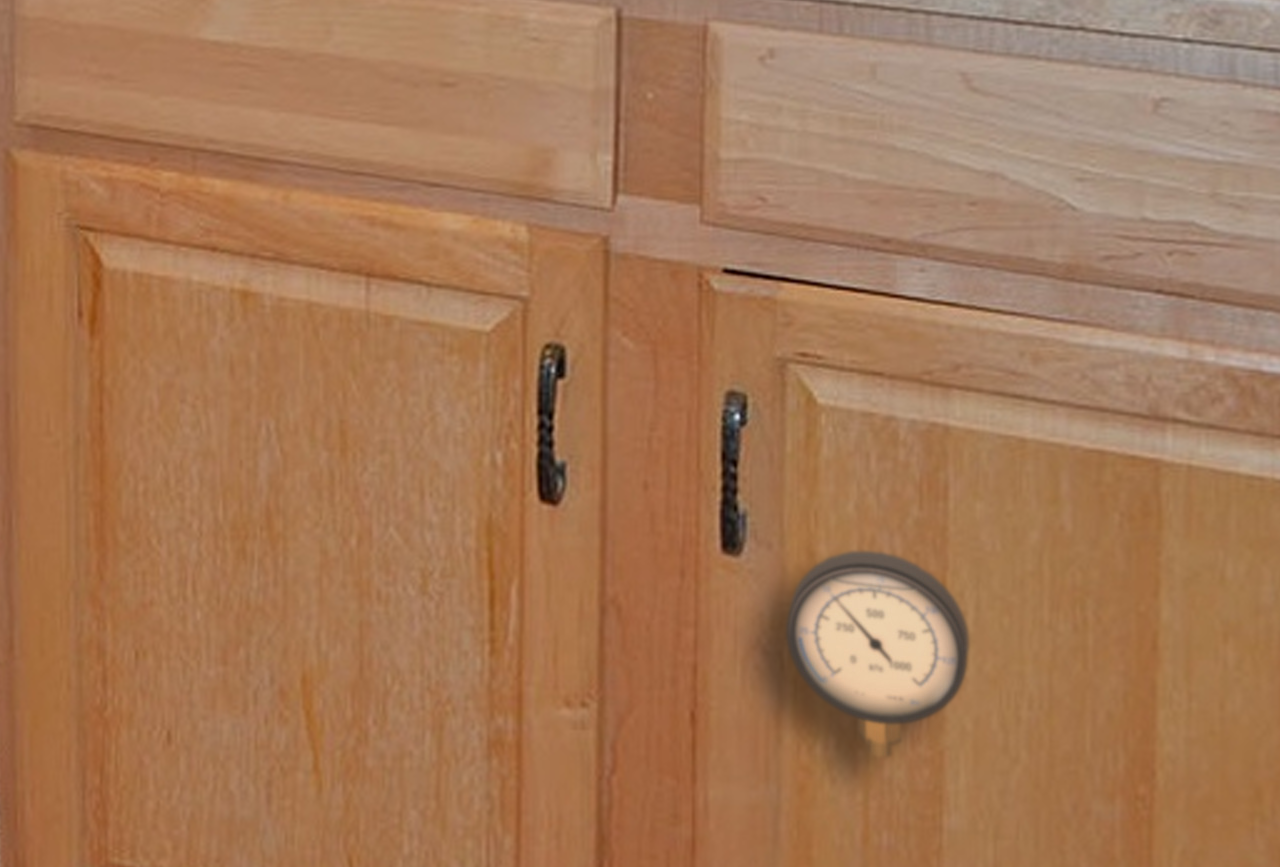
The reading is 350 kPa
